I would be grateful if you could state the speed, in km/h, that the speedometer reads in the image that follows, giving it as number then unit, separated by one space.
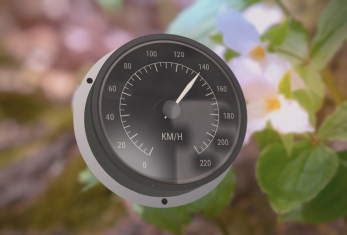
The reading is 140 km/h
